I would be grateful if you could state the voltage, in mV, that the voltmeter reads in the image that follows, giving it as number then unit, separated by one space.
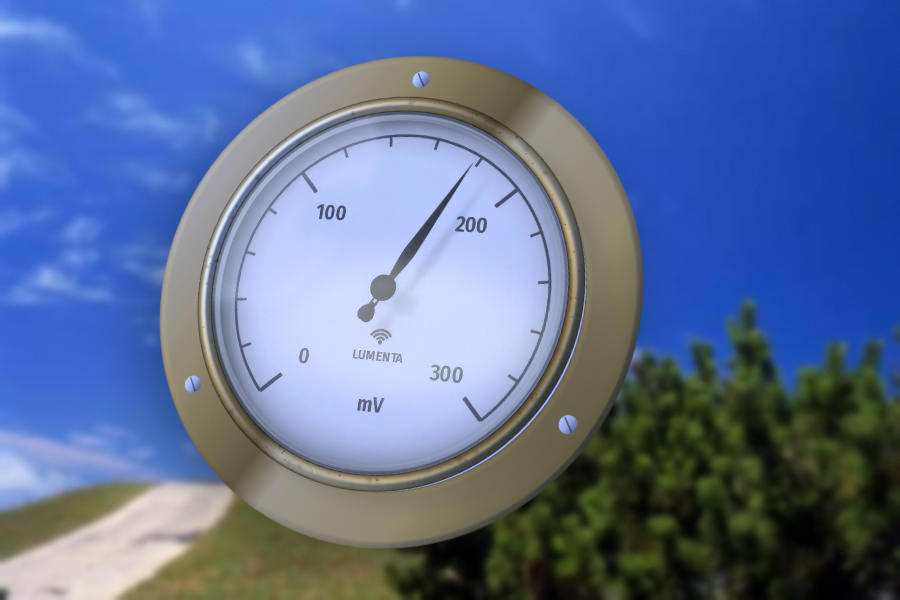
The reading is 180 mV
